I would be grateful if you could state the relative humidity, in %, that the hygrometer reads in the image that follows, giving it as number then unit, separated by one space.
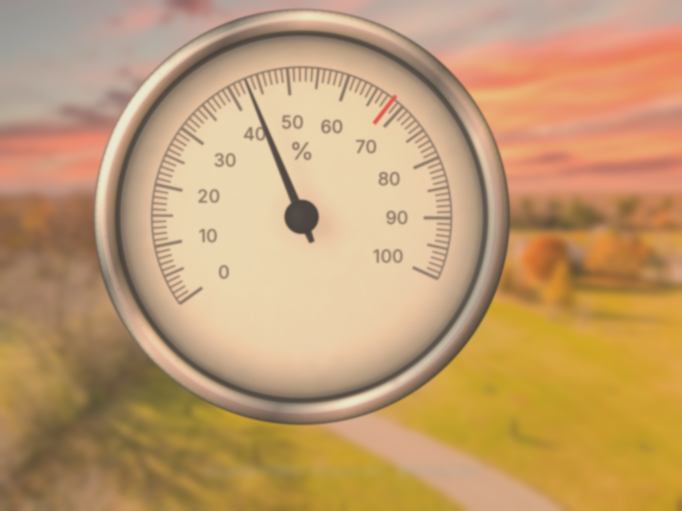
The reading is 43 %
